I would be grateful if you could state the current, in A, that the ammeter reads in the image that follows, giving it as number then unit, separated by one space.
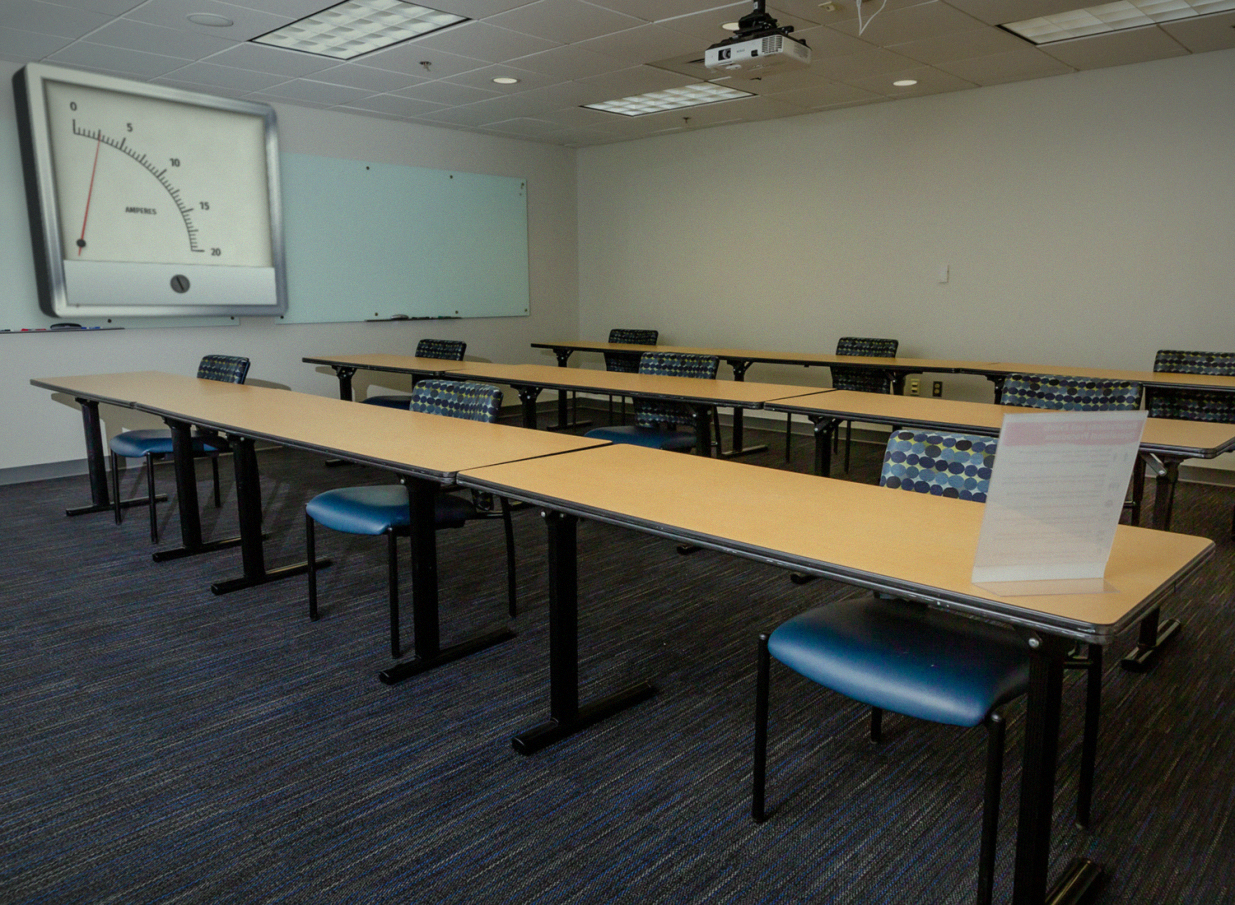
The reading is 2.5 A
